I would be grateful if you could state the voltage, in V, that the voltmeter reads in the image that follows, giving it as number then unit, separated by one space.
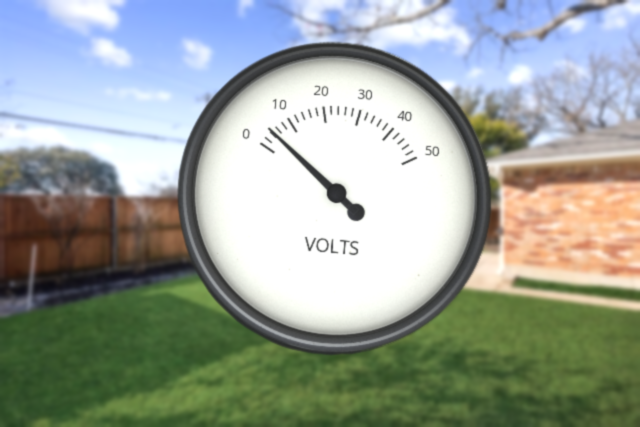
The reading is 4 V
